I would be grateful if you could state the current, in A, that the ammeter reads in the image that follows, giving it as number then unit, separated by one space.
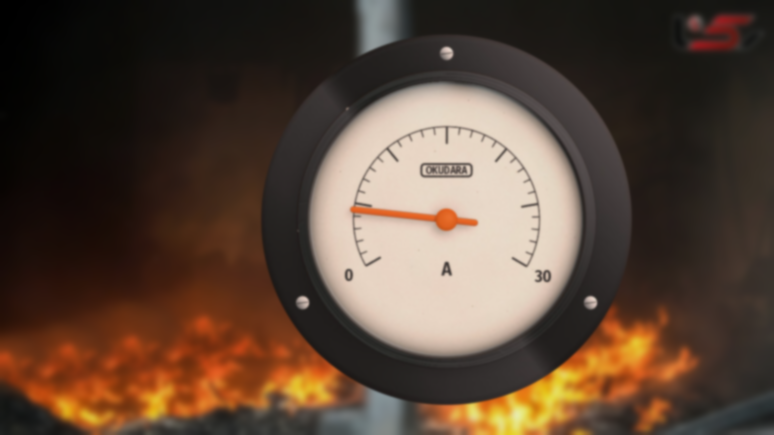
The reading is 4.5 A
